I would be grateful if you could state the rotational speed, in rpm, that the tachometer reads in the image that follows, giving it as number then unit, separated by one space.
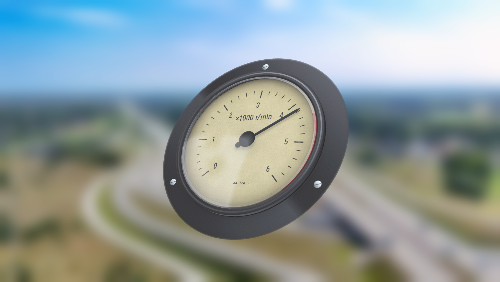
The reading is 4200 rpm
